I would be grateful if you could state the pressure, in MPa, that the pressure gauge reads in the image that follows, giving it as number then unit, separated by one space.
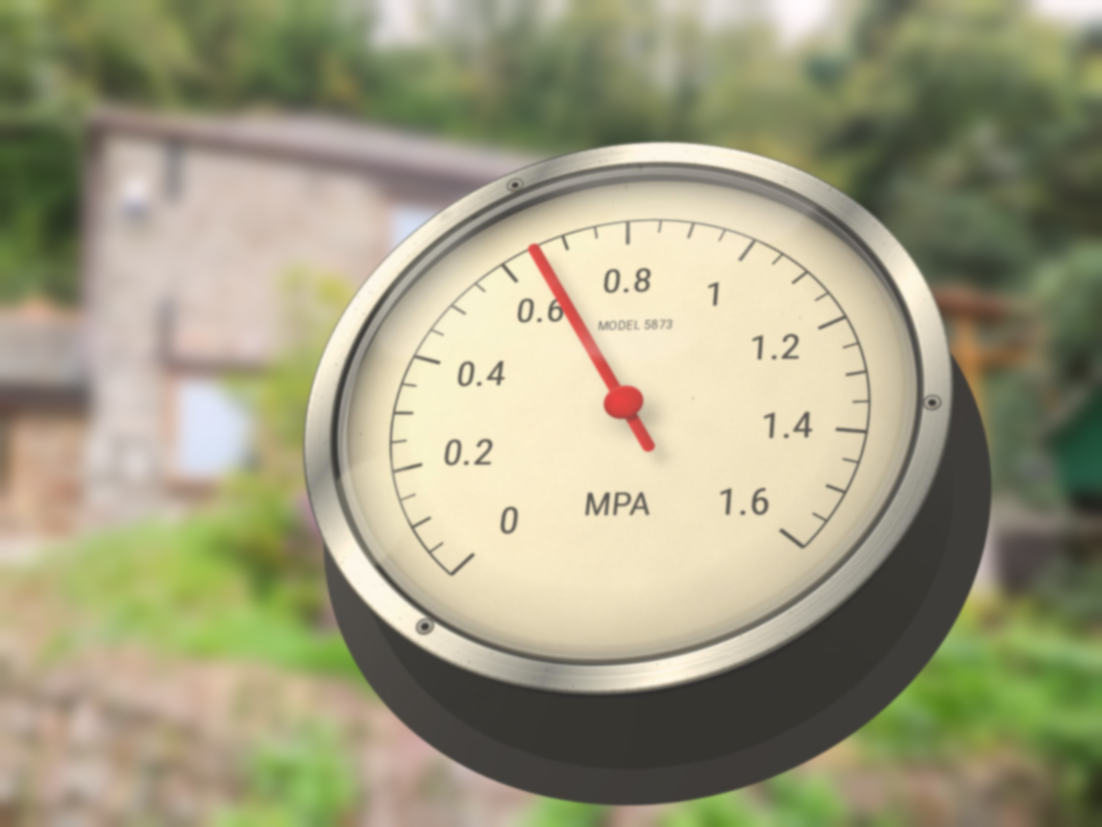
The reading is 0.65 MPa
